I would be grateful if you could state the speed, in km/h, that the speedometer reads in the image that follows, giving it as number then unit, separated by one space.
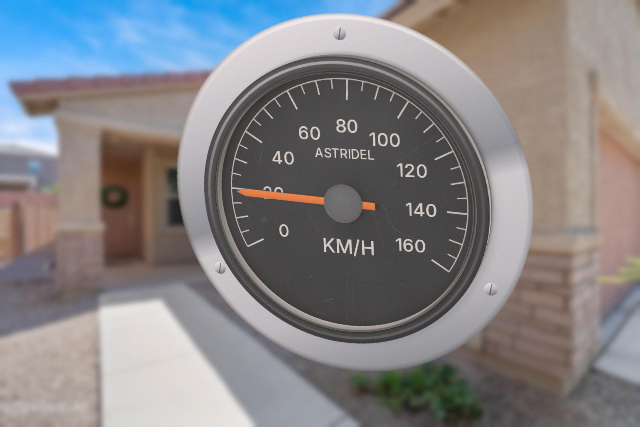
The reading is 20 km/h
